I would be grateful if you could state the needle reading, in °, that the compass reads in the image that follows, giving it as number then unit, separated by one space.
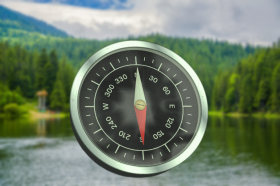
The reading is 180 °
